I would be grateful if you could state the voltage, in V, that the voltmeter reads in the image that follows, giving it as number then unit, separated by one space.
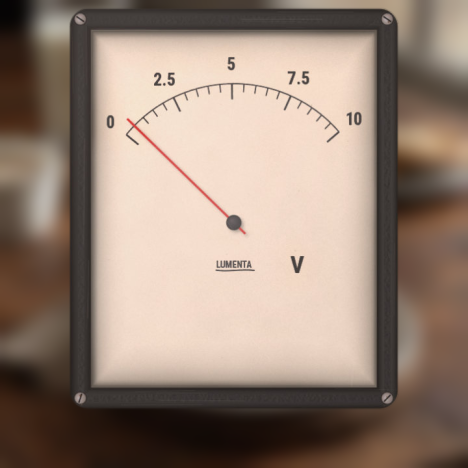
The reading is 0.5 V
